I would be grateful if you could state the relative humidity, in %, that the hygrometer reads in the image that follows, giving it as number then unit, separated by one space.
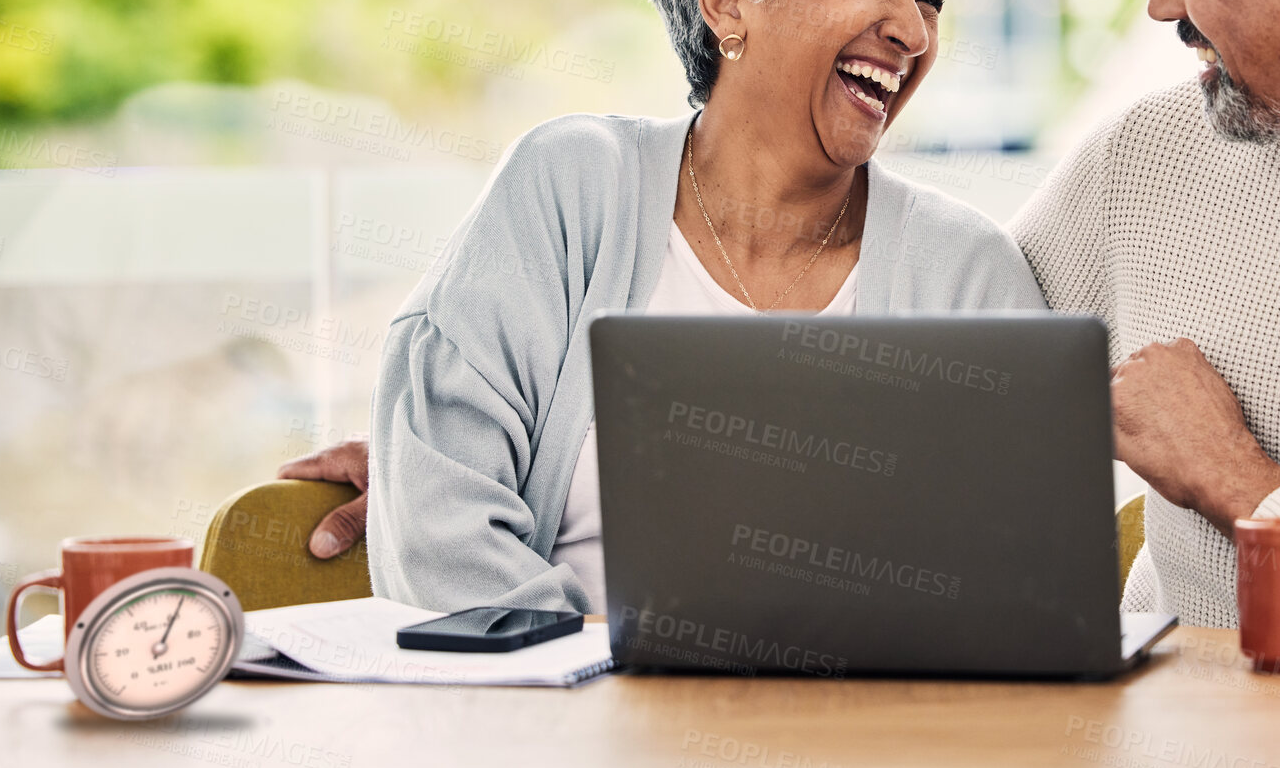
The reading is 60 %
